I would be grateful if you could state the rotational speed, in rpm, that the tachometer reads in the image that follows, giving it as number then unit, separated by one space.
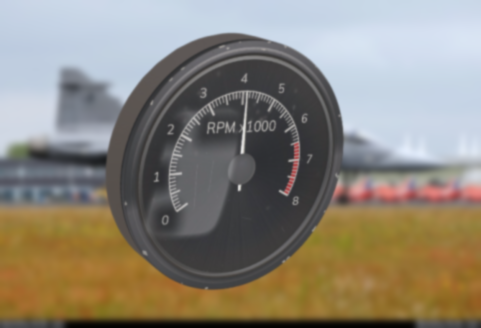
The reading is 4000 rpm
